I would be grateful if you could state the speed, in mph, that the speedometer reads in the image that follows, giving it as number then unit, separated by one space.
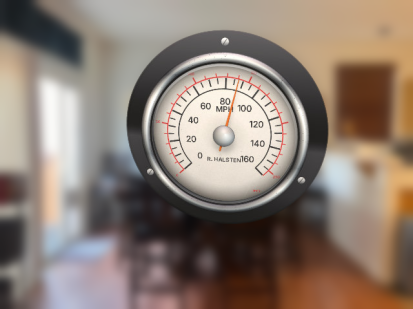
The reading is 87.5 mph
